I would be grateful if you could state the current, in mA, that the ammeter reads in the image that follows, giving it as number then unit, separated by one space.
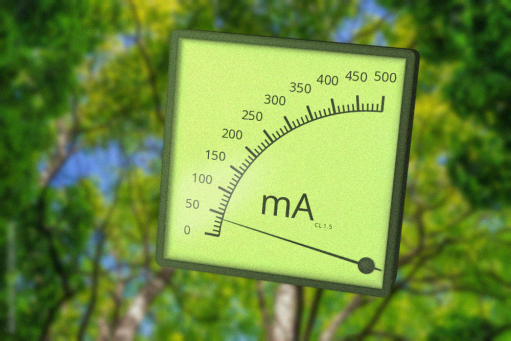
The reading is 40 mA
